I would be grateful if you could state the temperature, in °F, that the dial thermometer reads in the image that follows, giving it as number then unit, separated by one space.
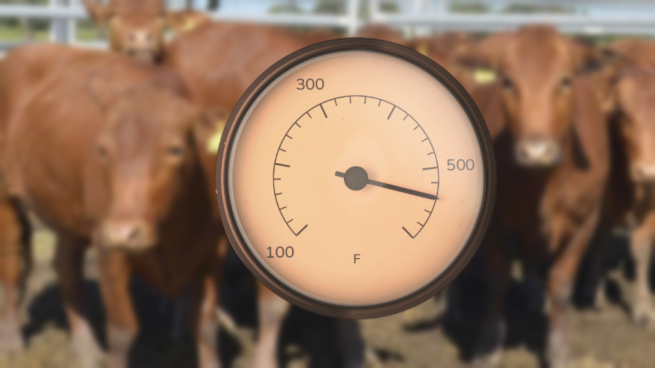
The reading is 540 °F
